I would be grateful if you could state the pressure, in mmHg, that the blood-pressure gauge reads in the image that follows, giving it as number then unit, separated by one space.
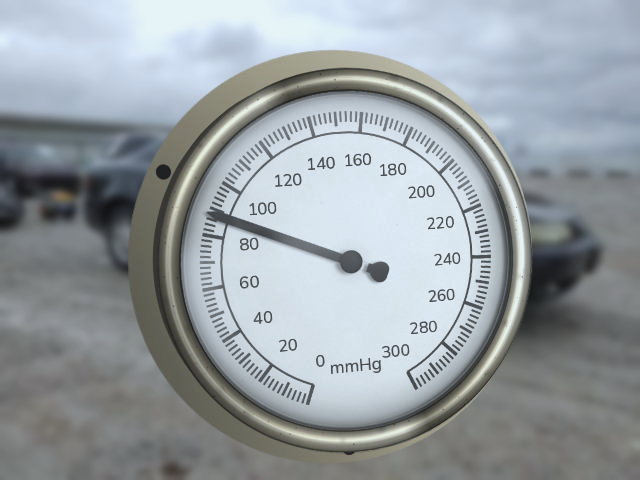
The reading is 88 mmHg
